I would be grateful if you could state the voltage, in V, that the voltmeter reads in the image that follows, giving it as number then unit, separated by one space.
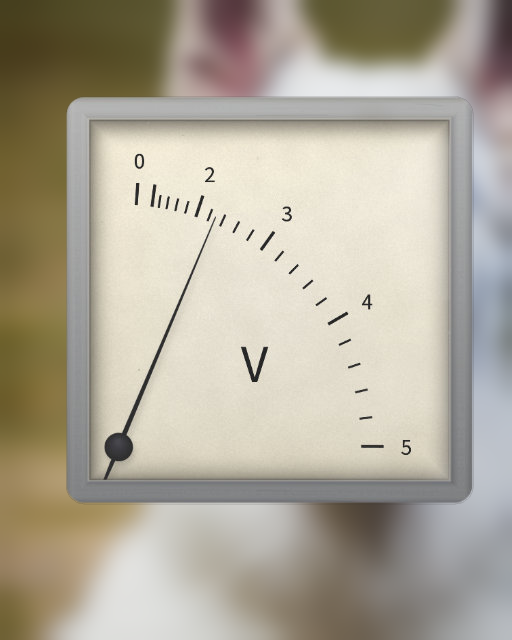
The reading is 2.3 V
